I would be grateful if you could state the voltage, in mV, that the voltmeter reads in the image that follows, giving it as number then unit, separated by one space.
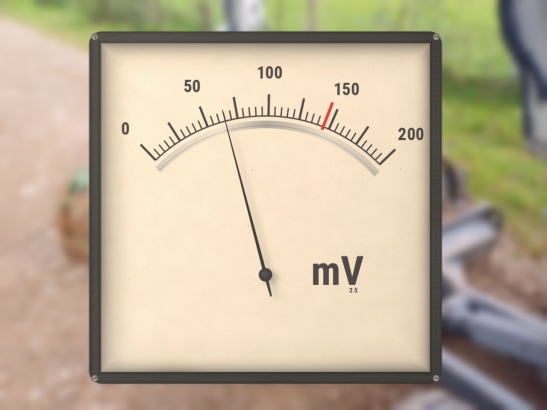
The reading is 65 mV
